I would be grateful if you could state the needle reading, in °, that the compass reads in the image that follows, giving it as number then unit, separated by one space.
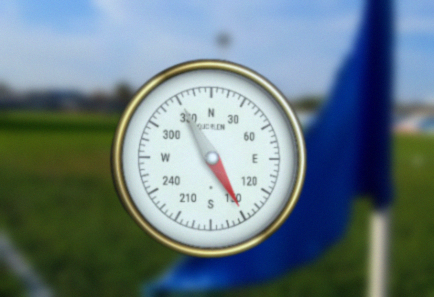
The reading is 150 °
